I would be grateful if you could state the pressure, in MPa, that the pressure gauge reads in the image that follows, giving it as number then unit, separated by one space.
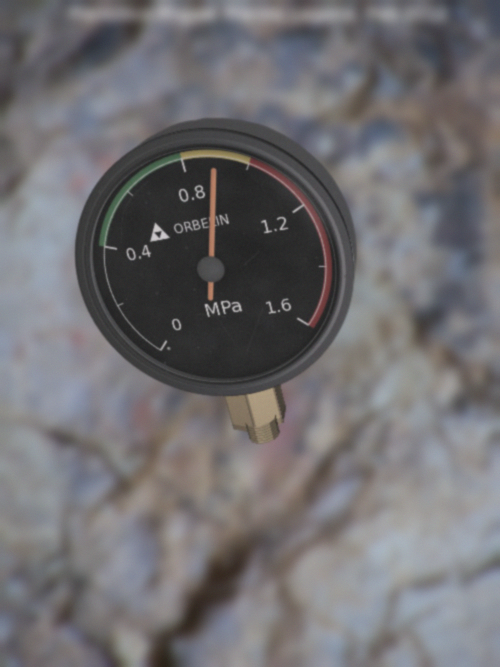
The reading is 0.9 MPa
